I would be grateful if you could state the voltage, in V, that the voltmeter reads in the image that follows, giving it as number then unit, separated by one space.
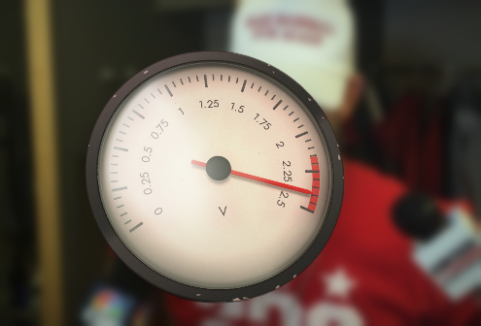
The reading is 2.4 V
